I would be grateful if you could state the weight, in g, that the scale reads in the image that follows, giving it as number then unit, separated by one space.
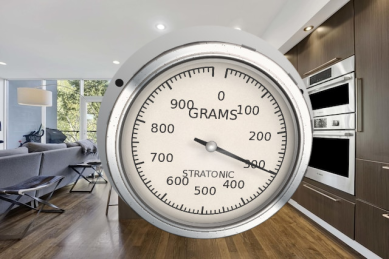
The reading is 300 g
